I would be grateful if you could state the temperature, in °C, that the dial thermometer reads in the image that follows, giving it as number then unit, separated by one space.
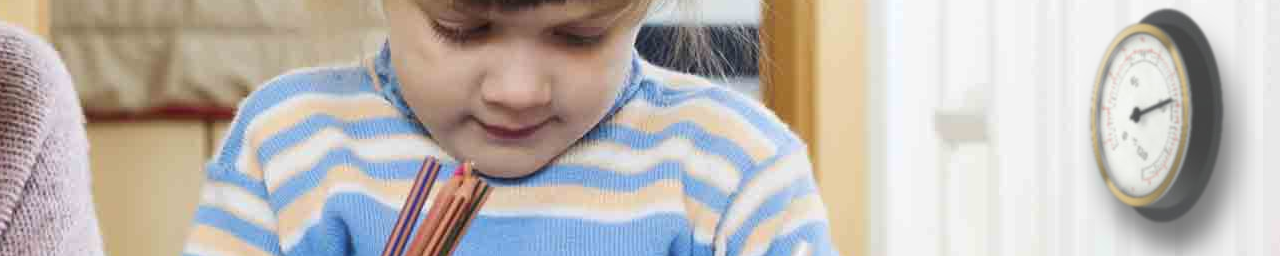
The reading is 80 °C
